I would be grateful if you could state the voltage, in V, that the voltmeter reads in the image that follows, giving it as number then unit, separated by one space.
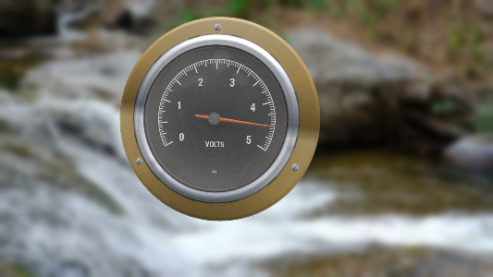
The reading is 4.5 V
